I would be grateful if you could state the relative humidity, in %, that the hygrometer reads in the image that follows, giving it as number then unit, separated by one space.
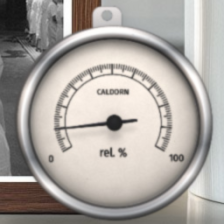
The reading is 10 %
